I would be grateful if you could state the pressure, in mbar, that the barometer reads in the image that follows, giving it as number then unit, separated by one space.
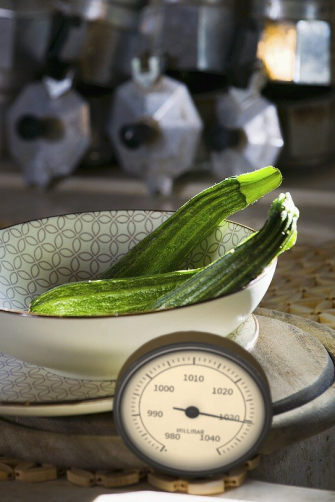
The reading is 1030 mbar
